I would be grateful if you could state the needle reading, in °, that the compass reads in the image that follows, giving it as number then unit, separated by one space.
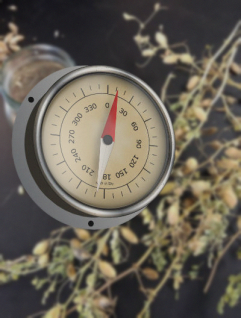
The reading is 10 °
